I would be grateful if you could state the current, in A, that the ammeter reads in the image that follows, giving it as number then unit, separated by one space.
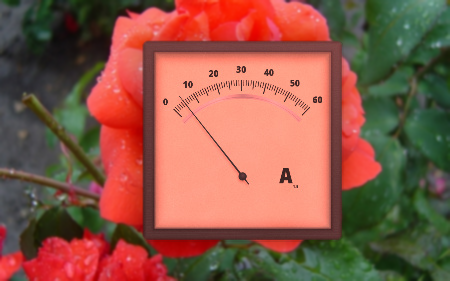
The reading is 5 A
